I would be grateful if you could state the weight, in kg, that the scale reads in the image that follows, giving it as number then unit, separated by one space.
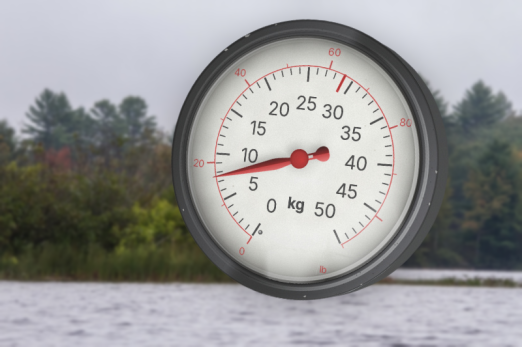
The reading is 7.5 kg
